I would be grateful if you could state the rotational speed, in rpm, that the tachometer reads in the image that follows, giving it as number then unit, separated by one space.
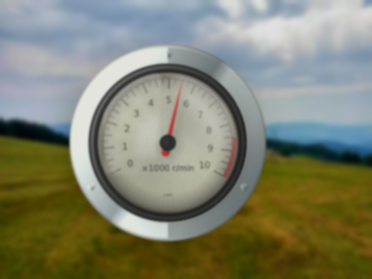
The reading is 5500 rpm
